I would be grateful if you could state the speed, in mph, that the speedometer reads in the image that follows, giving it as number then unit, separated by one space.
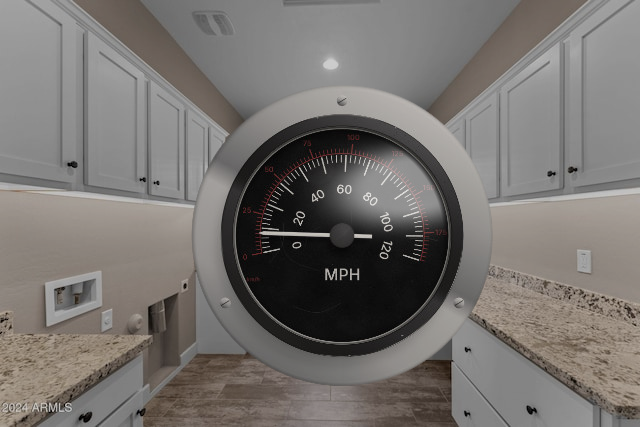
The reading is 8 mph
